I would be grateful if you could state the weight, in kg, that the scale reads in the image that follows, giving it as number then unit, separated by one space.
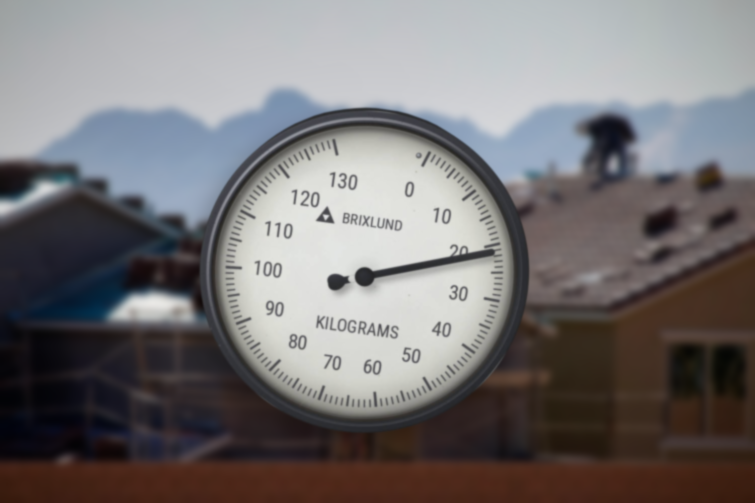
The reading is 21 kg
